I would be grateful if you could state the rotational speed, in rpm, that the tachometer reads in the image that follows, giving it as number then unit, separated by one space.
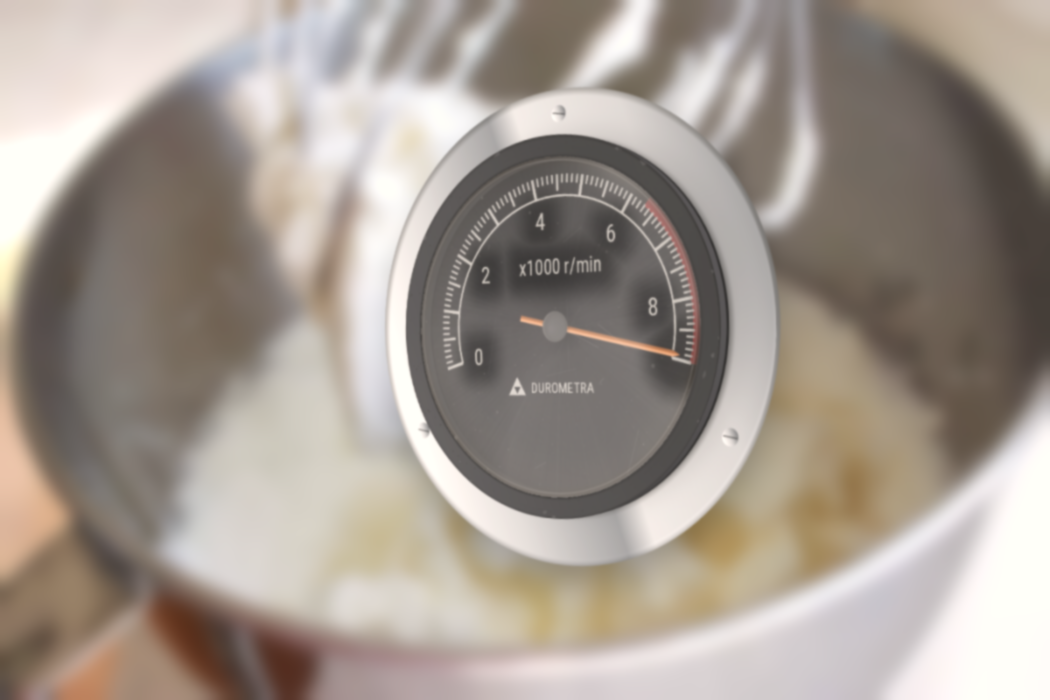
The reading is 8900 rpm
